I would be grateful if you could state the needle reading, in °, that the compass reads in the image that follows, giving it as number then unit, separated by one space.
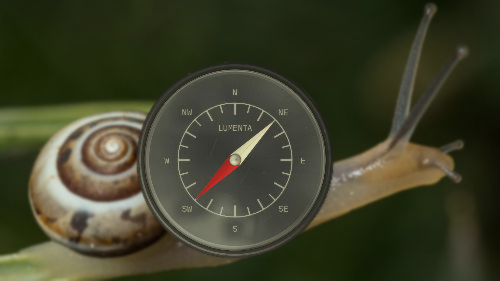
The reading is 225 °
